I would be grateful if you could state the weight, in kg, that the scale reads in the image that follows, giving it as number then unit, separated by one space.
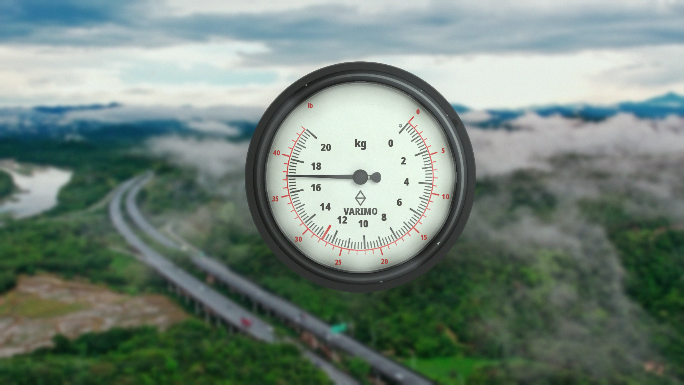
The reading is 17 kg
